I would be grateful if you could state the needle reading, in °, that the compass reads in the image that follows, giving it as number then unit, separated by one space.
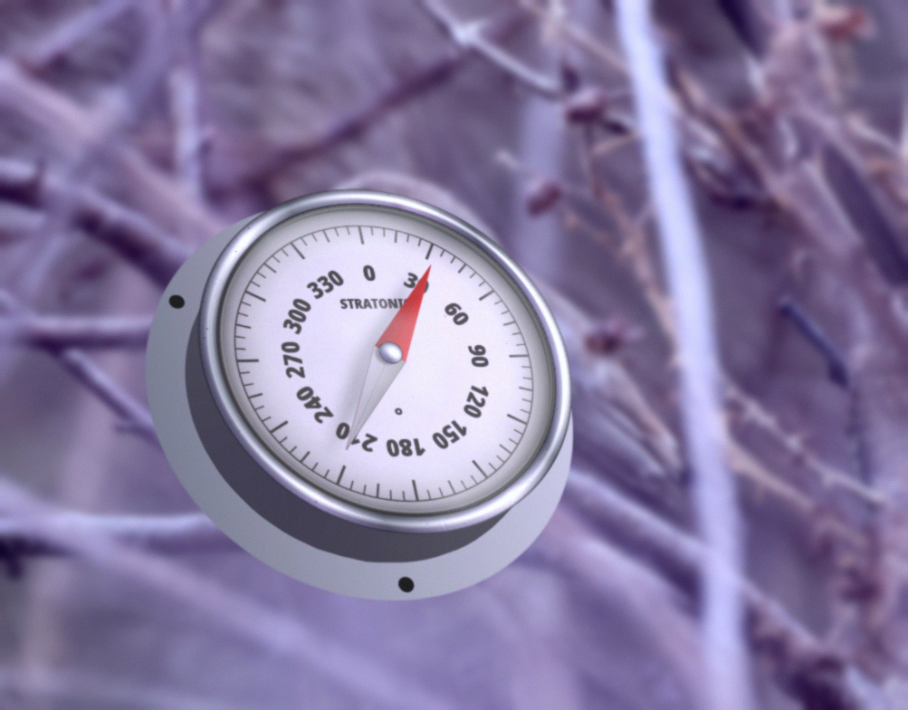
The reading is 32.5 °
